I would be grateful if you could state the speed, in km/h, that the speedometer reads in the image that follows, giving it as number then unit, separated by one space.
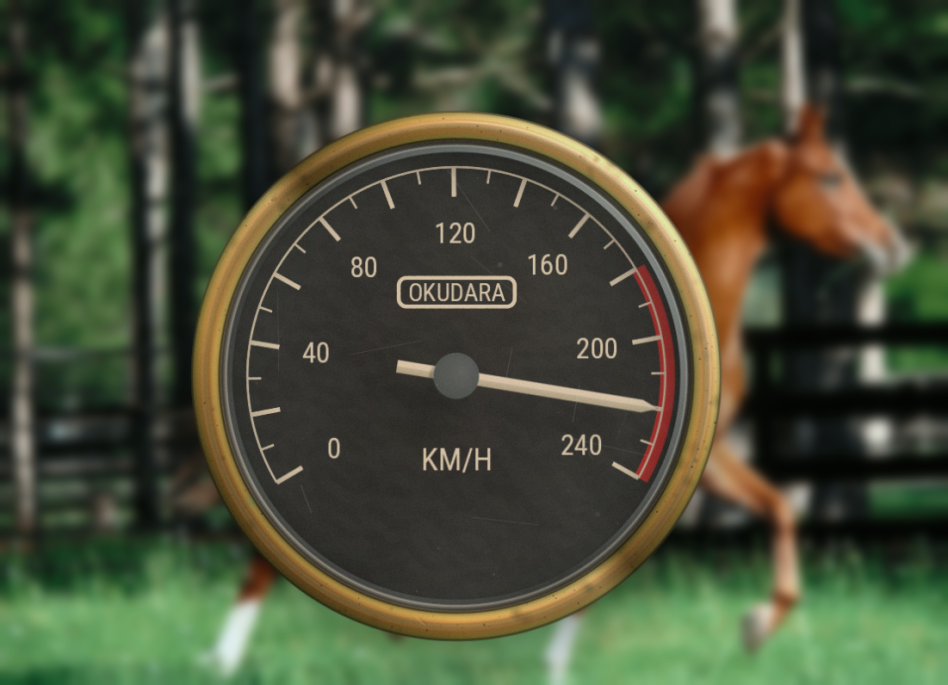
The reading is 220 km/h
